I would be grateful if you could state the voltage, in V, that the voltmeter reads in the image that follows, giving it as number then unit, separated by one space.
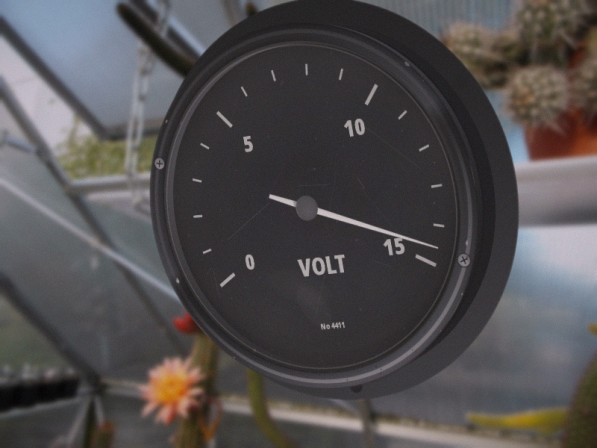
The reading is 14.5 V
